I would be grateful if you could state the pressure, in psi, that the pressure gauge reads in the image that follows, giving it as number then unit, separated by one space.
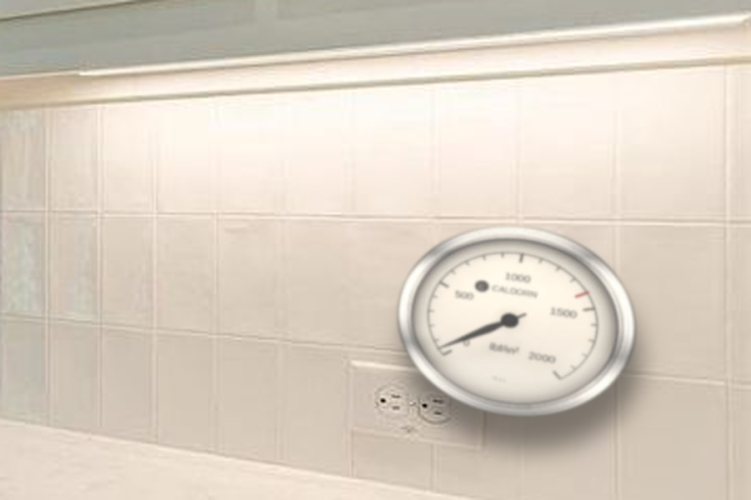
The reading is 50 psi
